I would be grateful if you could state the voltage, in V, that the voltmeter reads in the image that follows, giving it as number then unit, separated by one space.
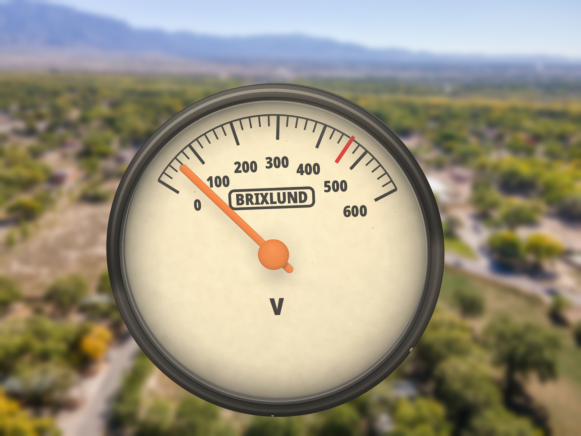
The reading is 60 V
